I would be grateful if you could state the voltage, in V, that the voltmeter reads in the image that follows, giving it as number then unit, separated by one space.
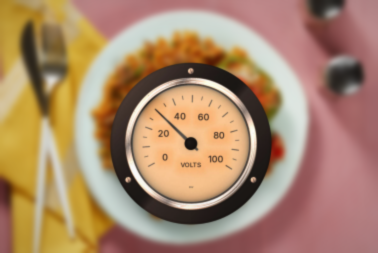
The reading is 30 V
